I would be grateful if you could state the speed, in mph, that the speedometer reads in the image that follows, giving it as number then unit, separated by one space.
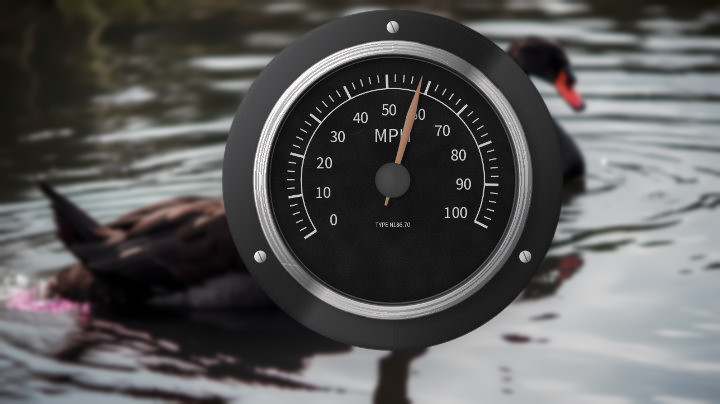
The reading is 58 mph
